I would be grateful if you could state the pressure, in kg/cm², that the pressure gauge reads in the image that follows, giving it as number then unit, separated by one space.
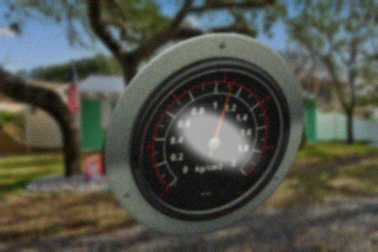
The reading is 1.1 kg/cm²
